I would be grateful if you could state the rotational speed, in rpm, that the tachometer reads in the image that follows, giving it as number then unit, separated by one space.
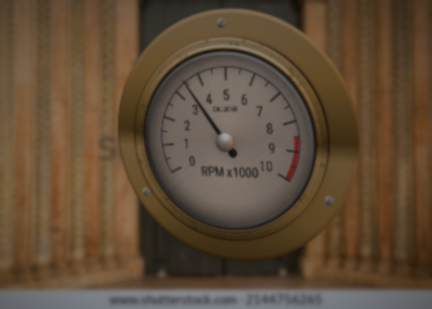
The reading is 3500 rpm
